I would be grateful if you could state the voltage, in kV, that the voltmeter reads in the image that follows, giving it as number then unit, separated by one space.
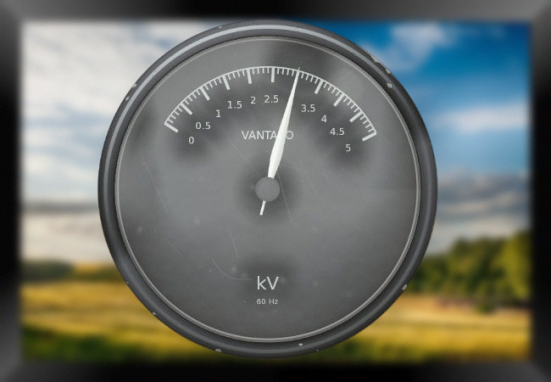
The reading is 3 kV
